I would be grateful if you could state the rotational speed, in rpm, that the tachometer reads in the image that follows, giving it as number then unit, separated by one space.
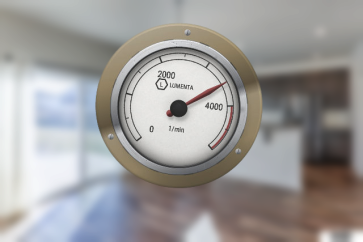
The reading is 3500 rpm
